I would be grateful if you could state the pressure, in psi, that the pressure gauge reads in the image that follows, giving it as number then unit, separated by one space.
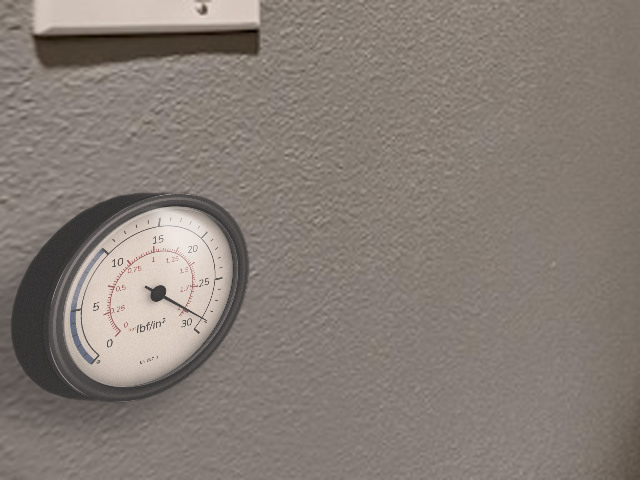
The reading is 29 psi
